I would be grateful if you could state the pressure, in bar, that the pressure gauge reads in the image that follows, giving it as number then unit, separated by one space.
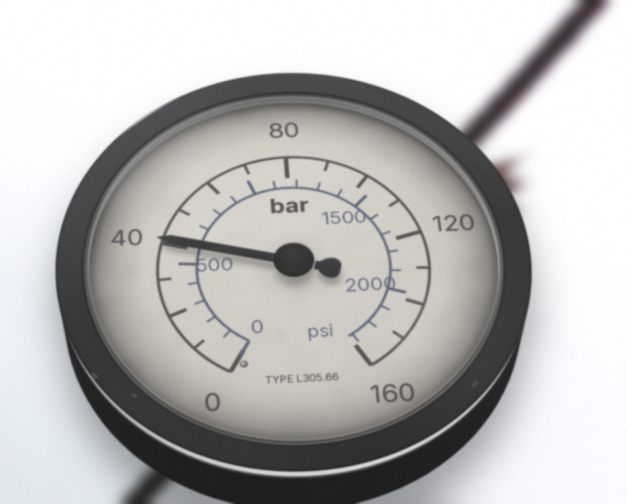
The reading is 40 bar
